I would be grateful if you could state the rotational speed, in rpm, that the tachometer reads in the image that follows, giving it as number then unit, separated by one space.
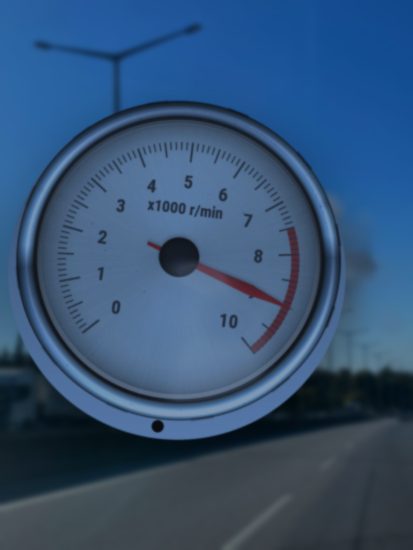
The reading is 9000 rpm
